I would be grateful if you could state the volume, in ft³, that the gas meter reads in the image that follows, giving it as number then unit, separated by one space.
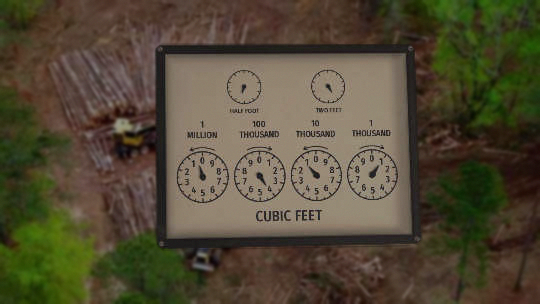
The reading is 41100 ft³
